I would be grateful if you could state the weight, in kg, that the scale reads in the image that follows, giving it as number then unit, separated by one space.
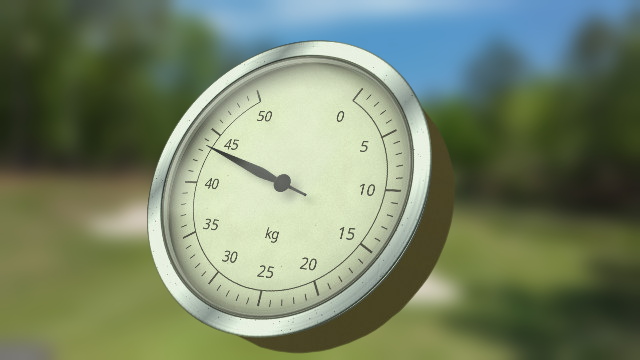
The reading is 43.5 kg
